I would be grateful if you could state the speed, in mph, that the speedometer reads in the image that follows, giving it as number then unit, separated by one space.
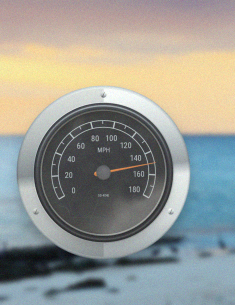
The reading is 150 mph
